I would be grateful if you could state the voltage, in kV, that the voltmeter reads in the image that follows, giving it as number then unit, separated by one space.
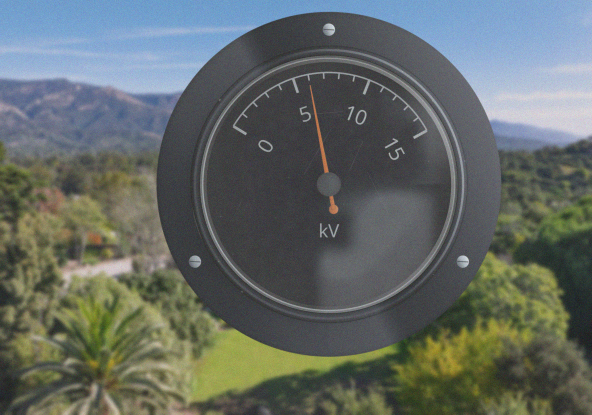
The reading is 6 kV
